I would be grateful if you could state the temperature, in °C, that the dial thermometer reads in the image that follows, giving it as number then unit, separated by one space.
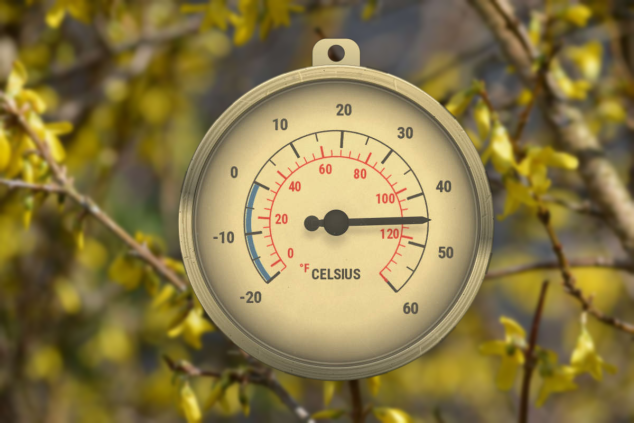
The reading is 45 °C
